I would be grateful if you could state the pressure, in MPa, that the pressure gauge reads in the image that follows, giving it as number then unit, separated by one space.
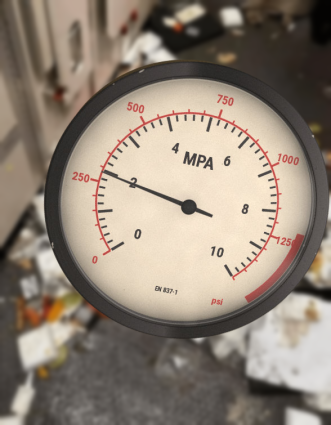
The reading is 2 MPa
